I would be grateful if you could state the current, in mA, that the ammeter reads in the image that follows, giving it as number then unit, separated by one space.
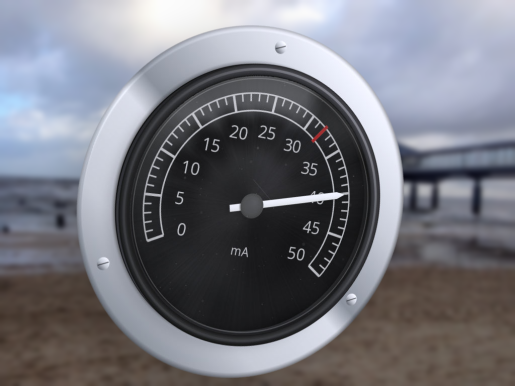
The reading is 40 mA
